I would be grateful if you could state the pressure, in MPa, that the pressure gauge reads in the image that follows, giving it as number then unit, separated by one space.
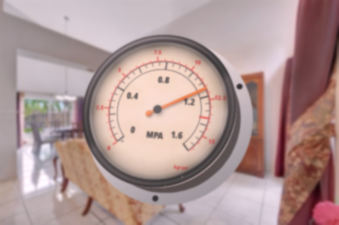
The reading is 1.15 MPa
